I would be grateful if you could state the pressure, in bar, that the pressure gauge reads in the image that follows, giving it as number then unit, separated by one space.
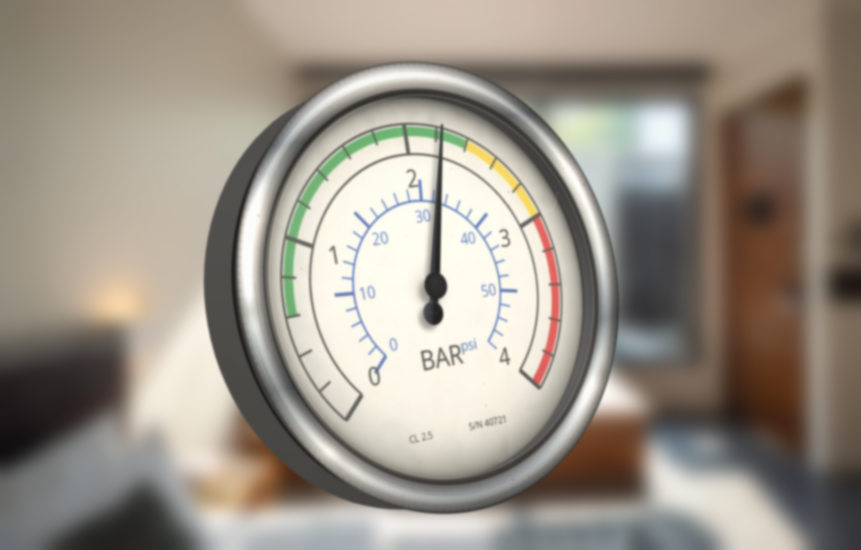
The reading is 2.2 bar
